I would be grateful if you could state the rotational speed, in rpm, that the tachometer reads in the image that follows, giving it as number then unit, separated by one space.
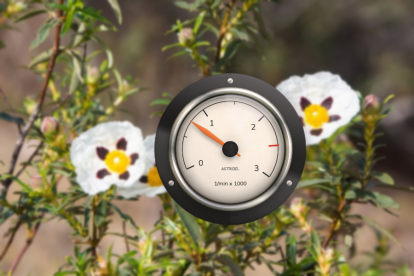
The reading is 750 rpm
